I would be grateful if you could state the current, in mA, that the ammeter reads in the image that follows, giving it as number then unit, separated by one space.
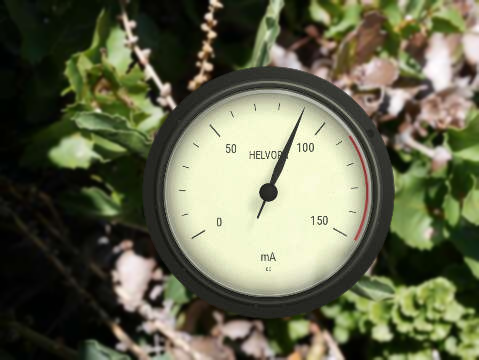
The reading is 90 mA
